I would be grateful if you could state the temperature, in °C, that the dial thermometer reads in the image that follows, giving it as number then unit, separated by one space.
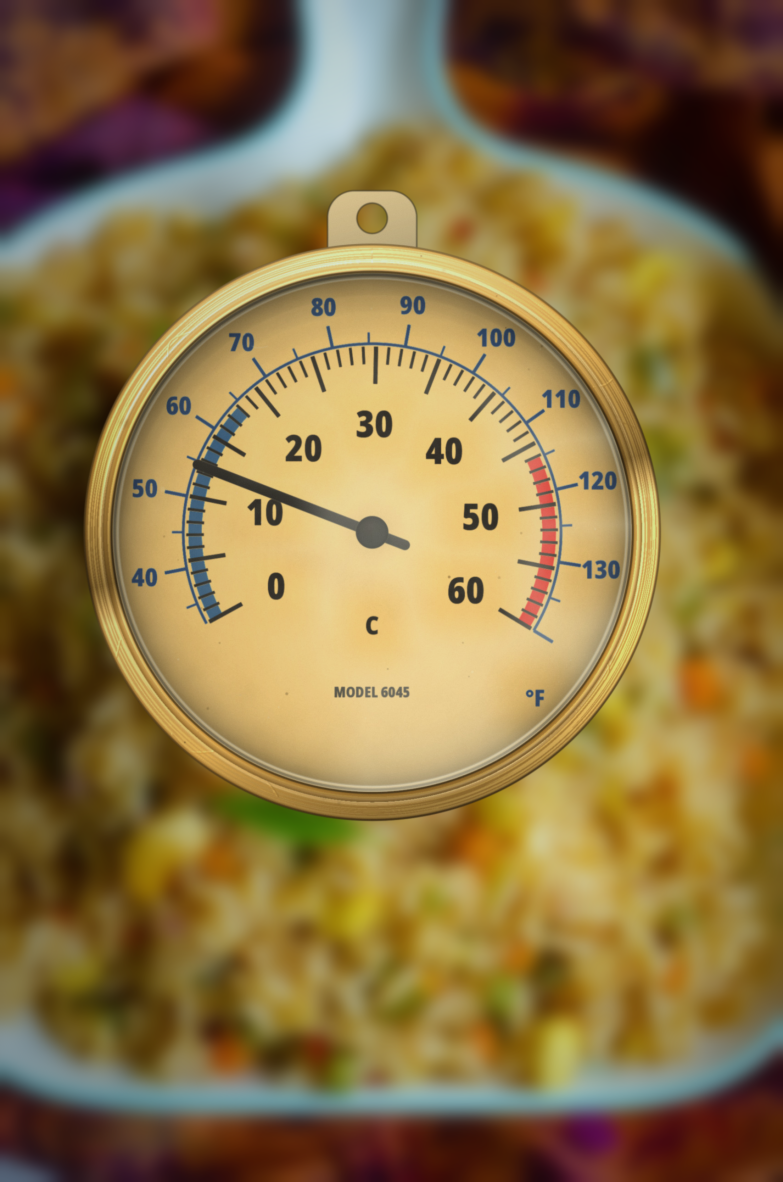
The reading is 12.5 °C
